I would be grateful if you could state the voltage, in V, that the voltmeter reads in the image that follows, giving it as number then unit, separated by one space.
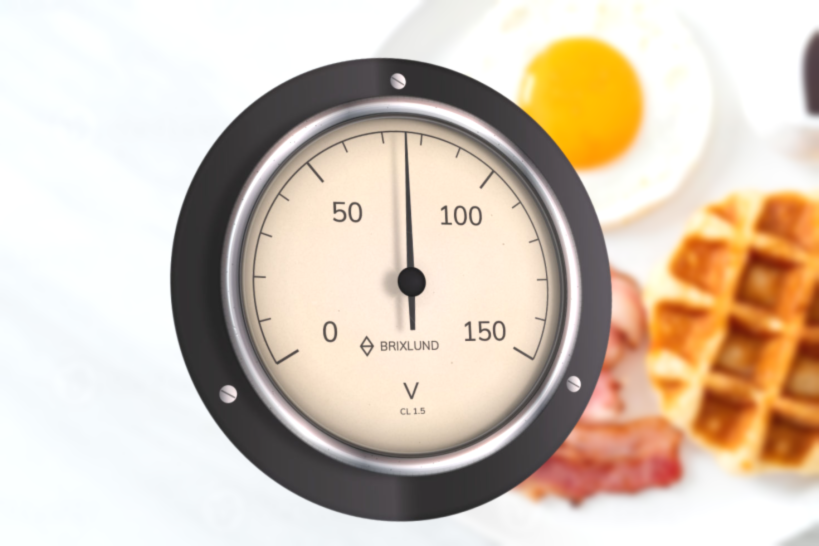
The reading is 75 V
